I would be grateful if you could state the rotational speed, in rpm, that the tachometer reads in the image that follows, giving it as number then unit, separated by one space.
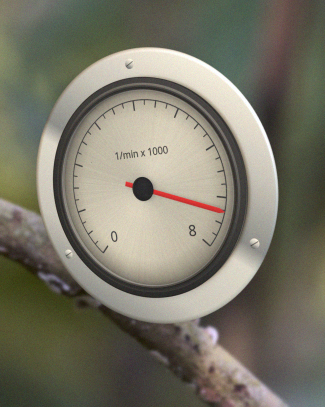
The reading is 7250 rpm
